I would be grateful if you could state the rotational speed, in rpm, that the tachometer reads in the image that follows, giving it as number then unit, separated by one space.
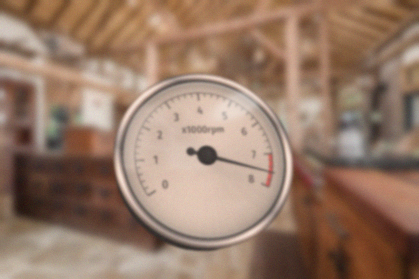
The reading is 7600 rpm
